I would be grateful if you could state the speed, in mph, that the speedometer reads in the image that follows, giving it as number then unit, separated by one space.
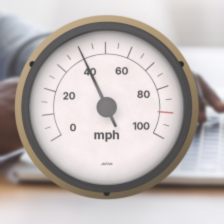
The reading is 40 mph
